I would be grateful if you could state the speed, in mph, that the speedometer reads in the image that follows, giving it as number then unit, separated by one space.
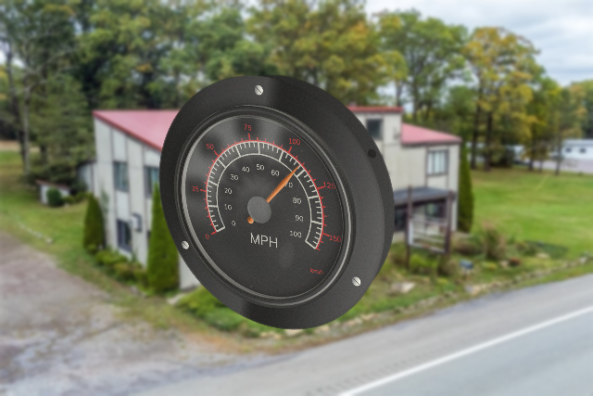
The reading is 68 mph
